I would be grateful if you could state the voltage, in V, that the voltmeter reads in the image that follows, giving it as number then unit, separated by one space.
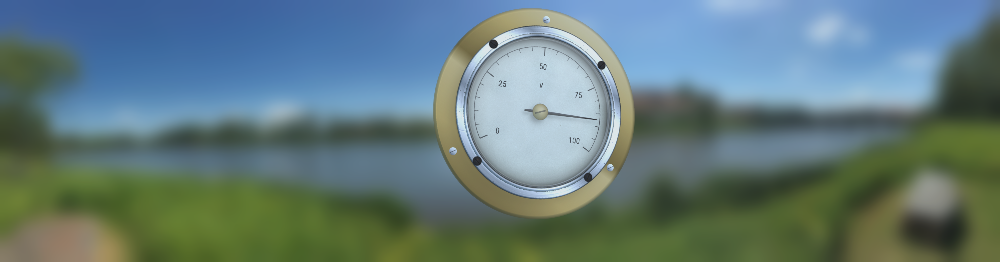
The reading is 87.5 V
